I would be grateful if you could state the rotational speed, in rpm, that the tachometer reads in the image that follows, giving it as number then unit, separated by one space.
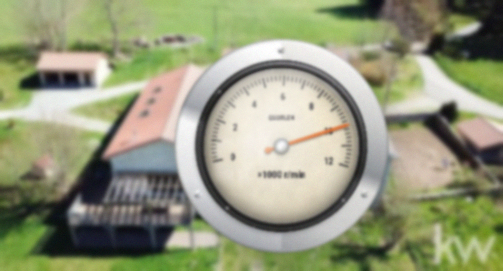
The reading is 10000 rpm
